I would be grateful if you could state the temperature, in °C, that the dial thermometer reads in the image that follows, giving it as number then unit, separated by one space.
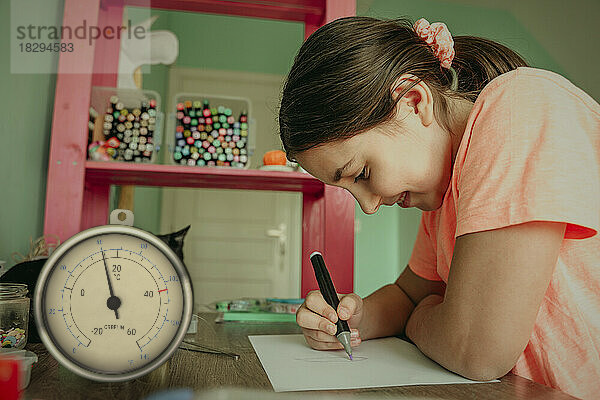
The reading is 16 °C
